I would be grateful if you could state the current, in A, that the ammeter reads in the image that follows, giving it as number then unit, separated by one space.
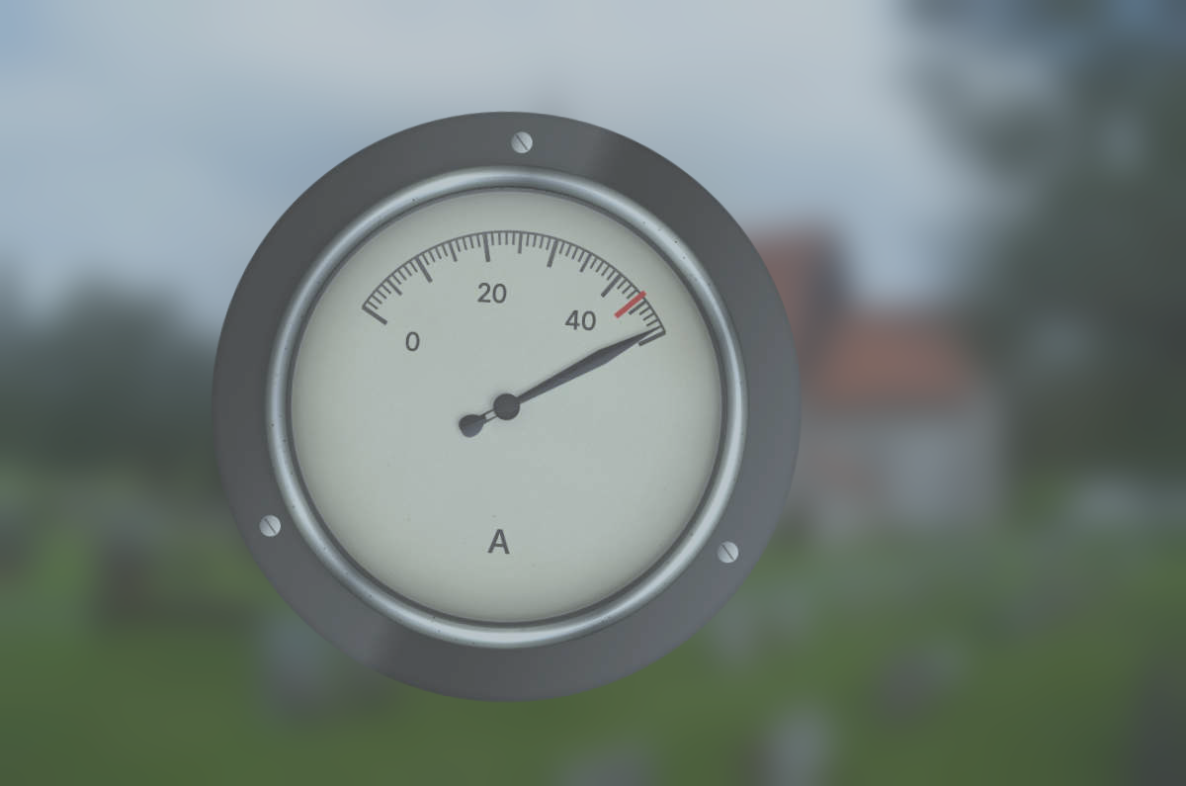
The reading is 49 A
